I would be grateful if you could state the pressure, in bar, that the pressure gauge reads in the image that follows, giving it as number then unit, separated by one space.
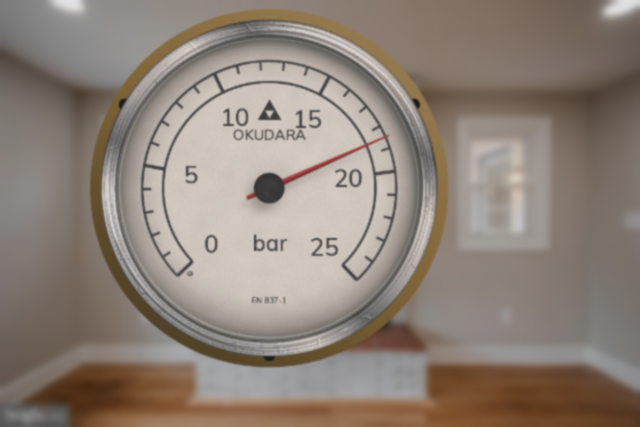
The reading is 18.5 bar
